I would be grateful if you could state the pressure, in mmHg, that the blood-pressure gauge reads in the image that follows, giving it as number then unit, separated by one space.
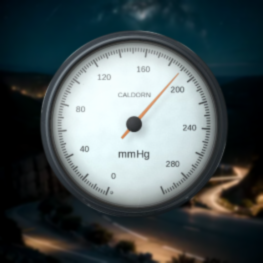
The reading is 190 mmHg
